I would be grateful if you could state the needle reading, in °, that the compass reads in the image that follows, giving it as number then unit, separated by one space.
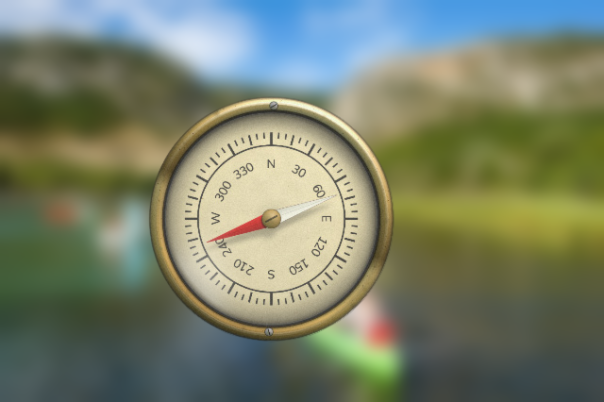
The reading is 250 °
